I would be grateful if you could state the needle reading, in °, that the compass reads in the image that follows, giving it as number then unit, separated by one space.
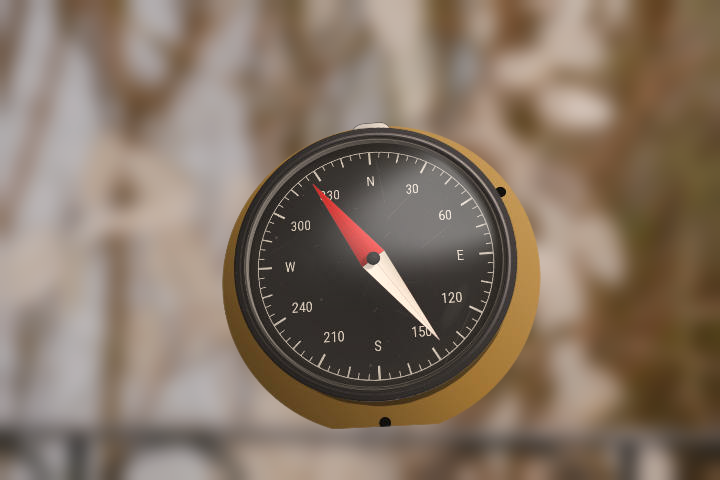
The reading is 325 °
